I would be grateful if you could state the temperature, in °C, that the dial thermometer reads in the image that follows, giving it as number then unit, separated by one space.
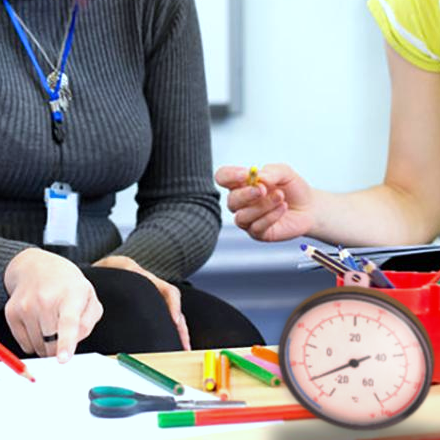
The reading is -12 °C
